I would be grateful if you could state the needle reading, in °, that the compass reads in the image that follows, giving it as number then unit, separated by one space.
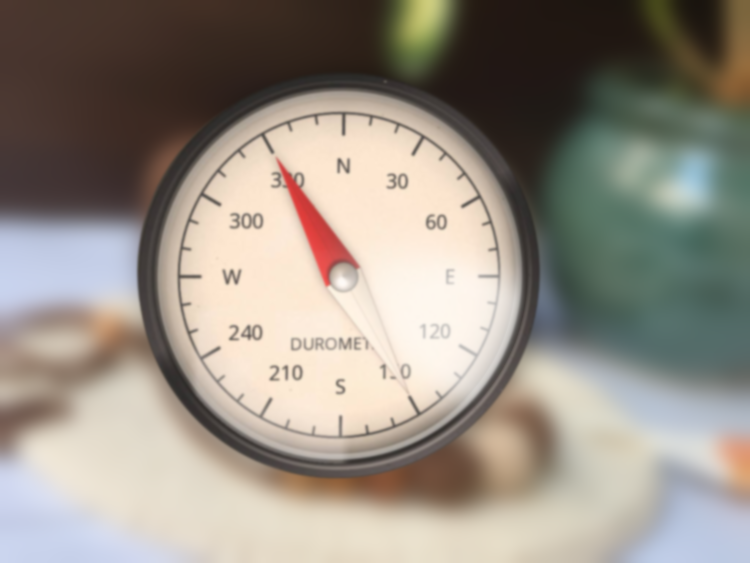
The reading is 330 °
